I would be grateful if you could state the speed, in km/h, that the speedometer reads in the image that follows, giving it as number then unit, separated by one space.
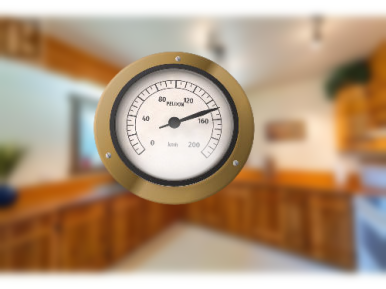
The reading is 150 km/h
